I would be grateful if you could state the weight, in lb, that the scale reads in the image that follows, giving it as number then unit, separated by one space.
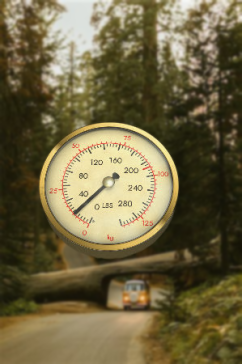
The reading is 20 lb
